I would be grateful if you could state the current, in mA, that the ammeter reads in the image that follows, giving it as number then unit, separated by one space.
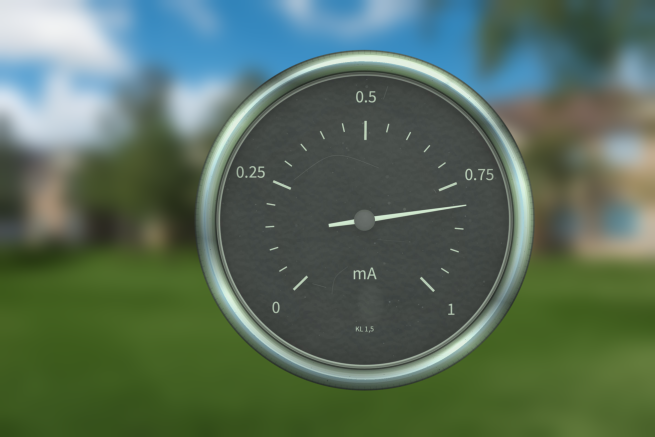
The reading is 0.8 mA
